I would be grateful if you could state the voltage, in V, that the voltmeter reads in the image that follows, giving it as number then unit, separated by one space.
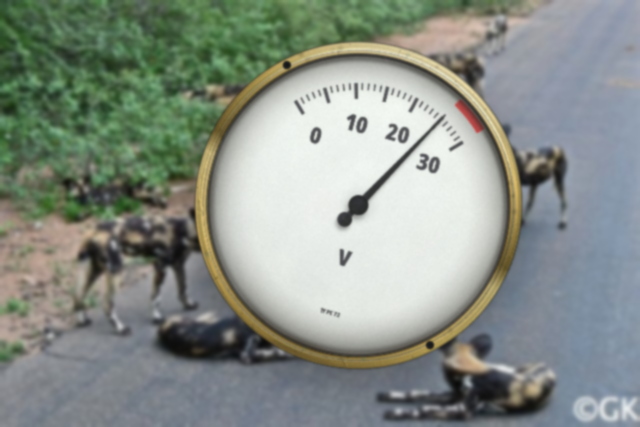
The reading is 25 V
